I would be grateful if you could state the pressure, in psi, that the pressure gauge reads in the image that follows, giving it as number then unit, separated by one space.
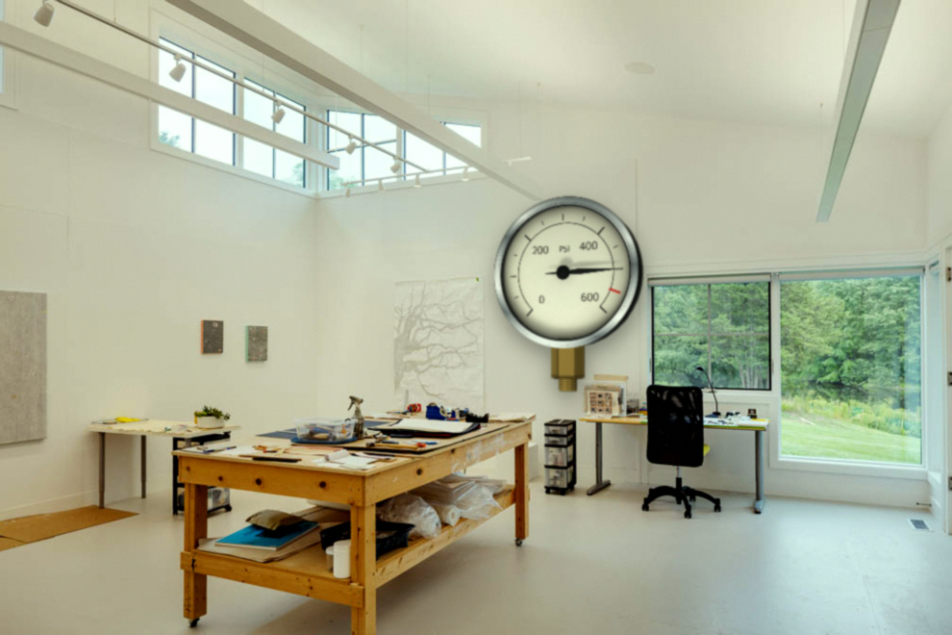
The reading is 500 psi
